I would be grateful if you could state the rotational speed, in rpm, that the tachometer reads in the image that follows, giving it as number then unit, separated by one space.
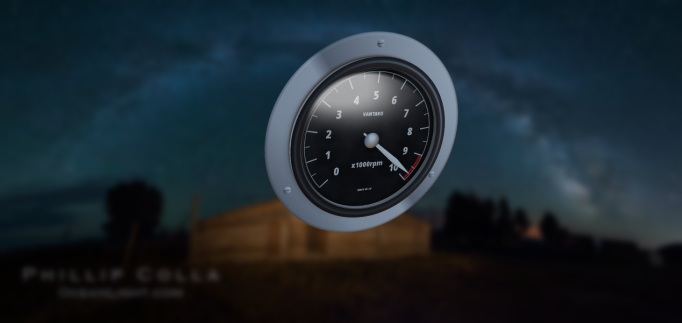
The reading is 9750 rpm
